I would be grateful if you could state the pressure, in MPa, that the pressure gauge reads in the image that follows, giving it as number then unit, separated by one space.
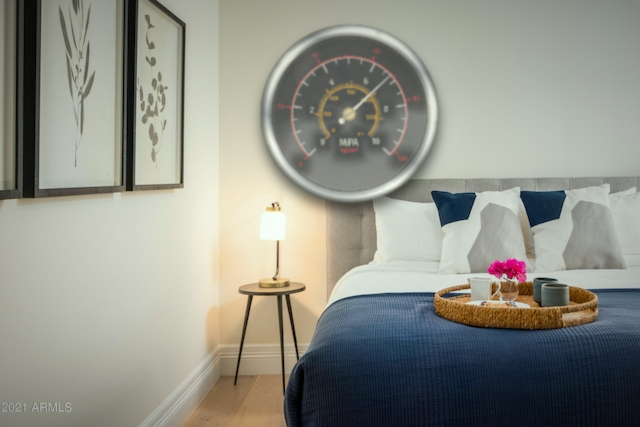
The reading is 6.75 MPa
